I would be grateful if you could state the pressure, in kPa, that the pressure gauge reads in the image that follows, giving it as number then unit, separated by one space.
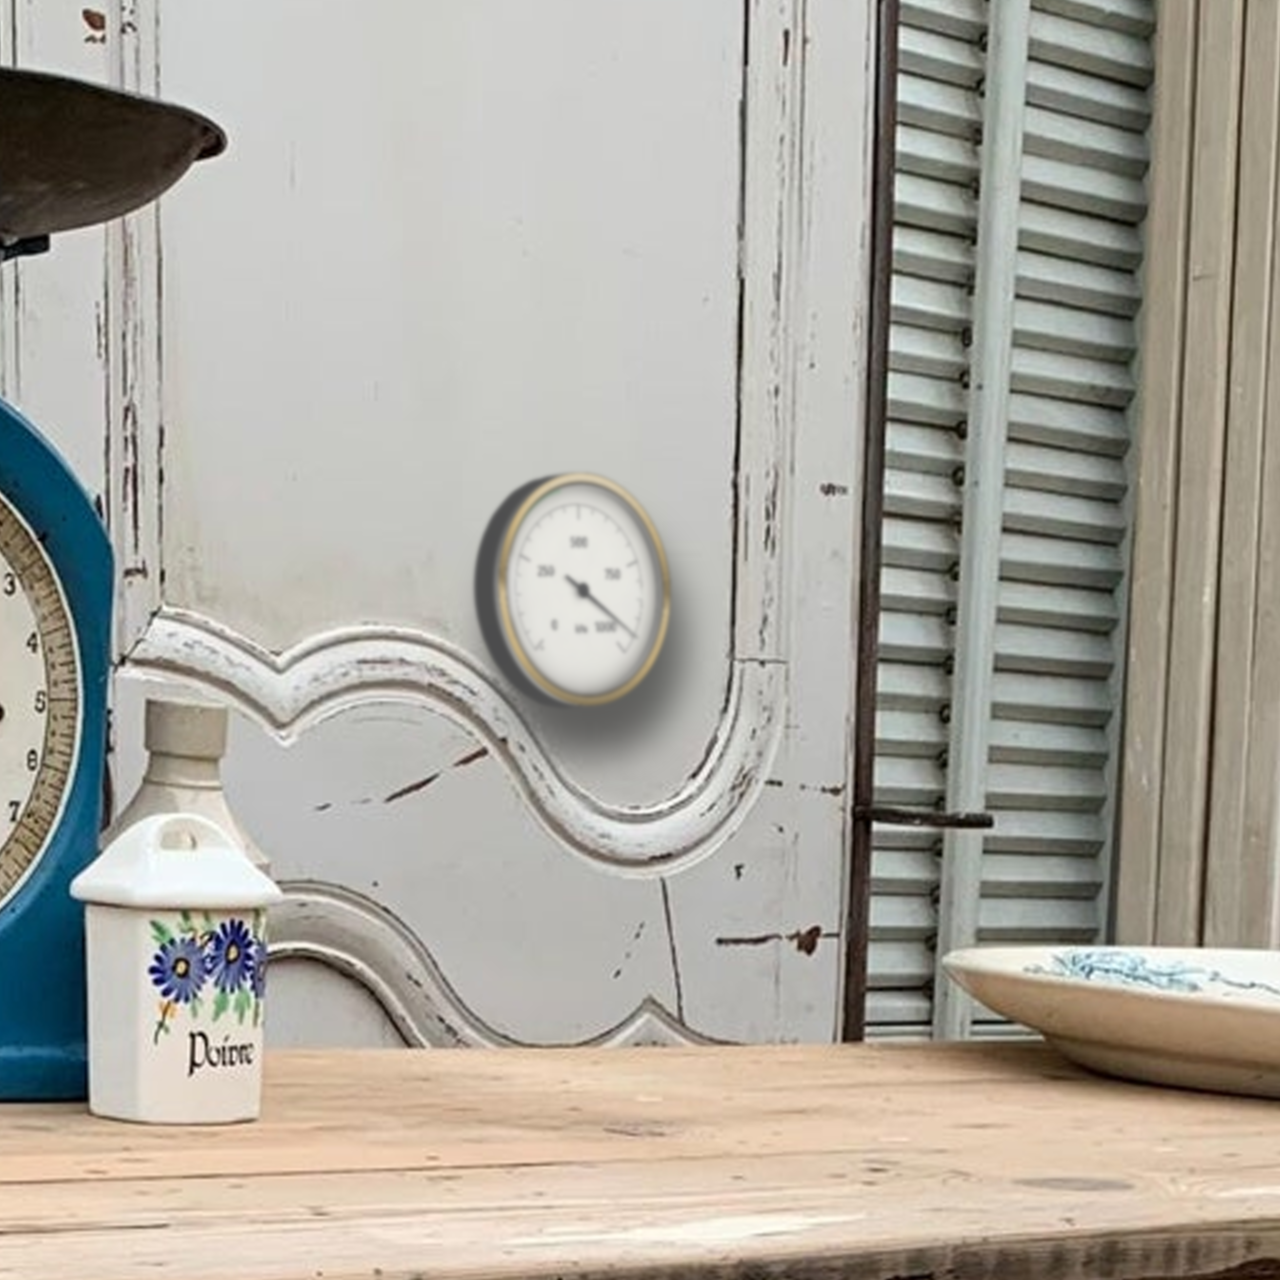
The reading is 950 kPa
